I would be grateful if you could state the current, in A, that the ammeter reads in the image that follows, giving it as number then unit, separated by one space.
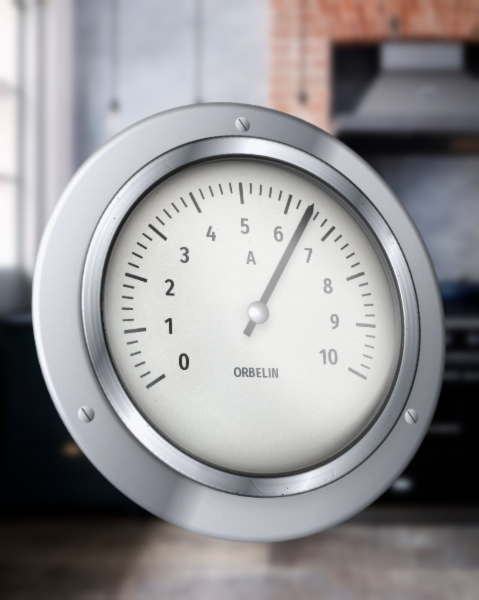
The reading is 6.4 A
